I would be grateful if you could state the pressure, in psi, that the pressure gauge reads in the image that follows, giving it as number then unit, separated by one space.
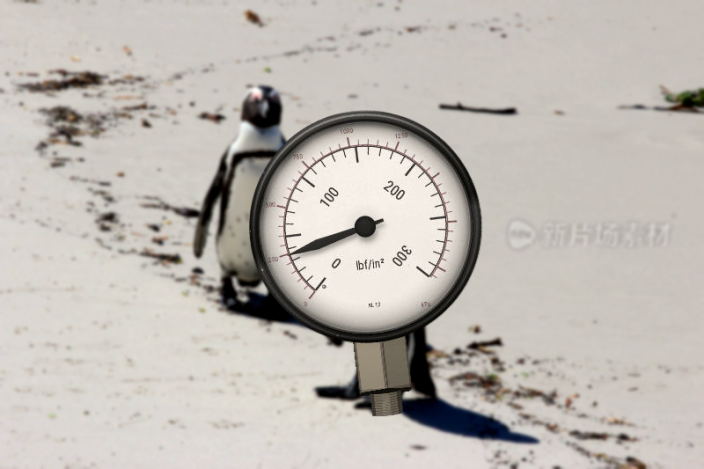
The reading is 35 psi
